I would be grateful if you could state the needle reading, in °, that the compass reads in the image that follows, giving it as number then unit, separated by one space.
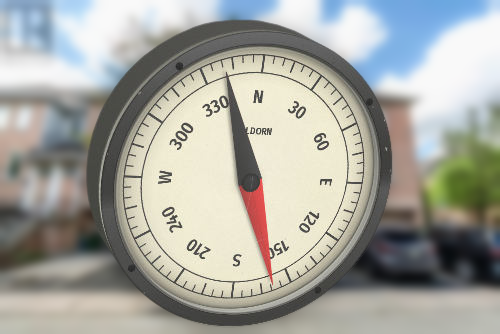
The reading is 160 °
